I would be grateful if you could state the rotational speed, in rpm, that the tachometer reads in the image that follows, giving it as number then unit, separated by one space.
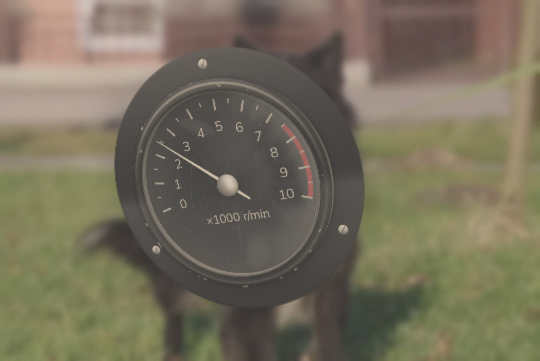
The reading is 2500 rpm
